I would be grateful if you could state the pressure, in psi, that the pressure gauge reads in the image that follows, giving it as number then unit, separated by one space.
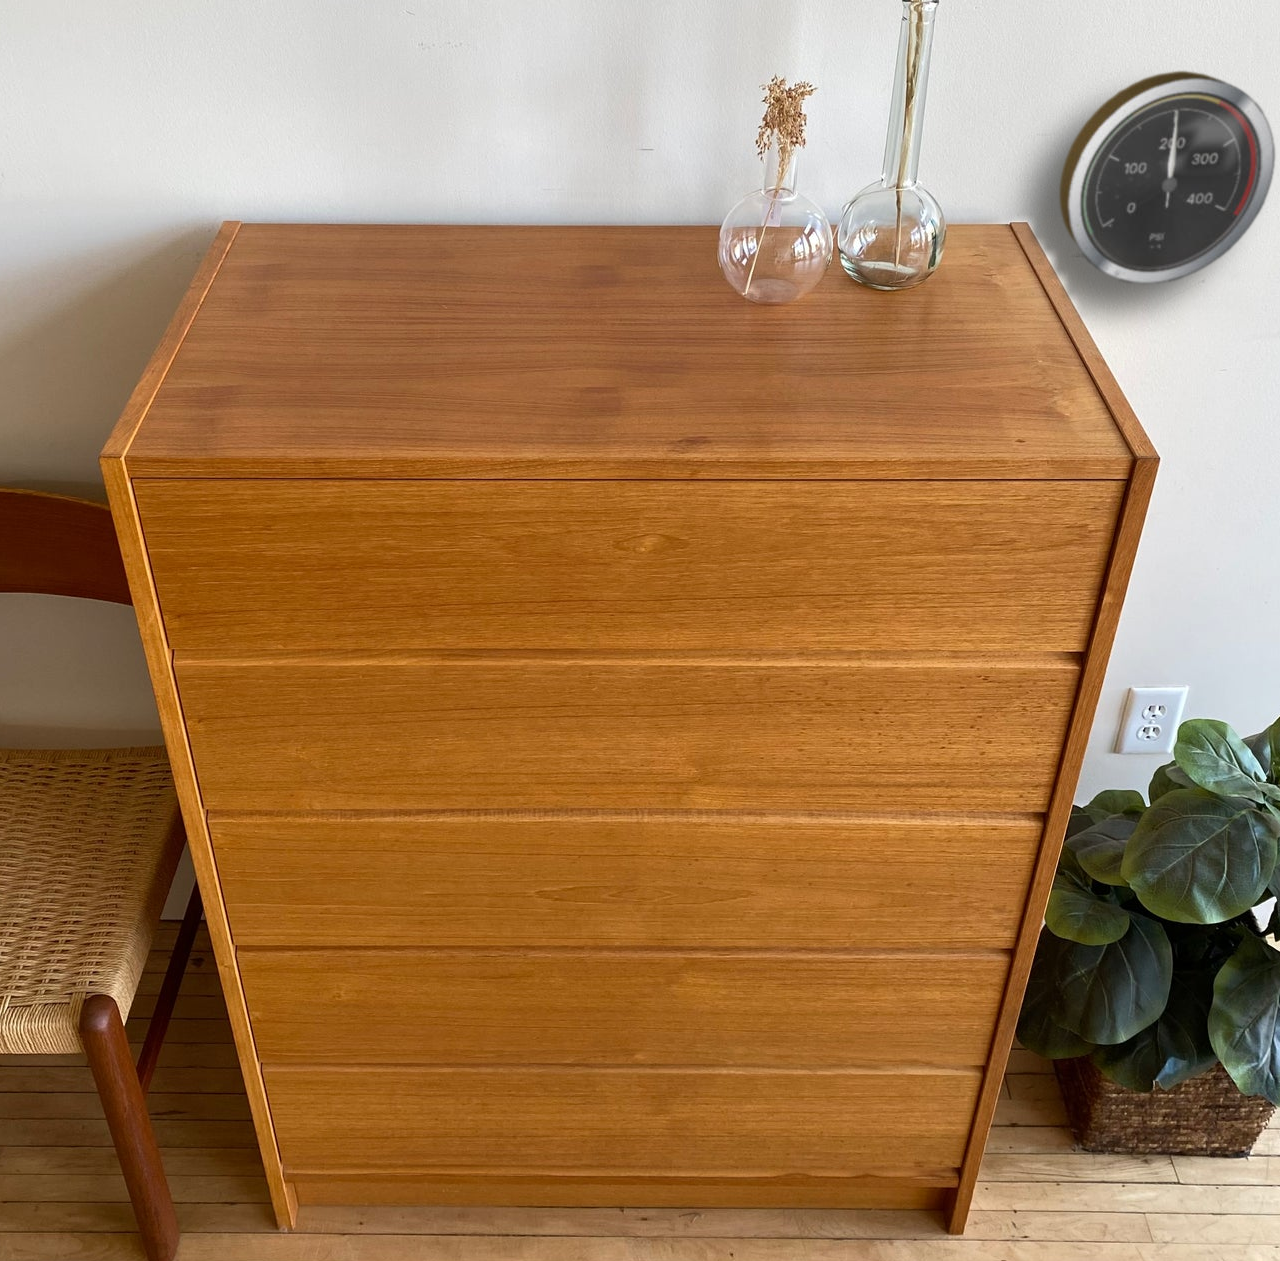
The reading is 200 psi
